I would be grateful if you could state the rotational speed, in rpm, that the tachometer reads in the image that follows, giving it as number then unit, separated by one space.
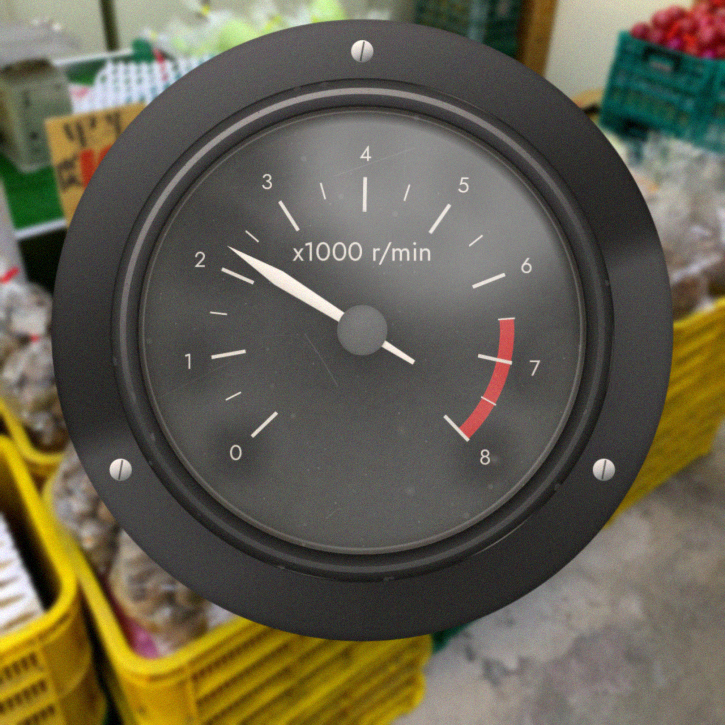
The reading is 2250 rpm
